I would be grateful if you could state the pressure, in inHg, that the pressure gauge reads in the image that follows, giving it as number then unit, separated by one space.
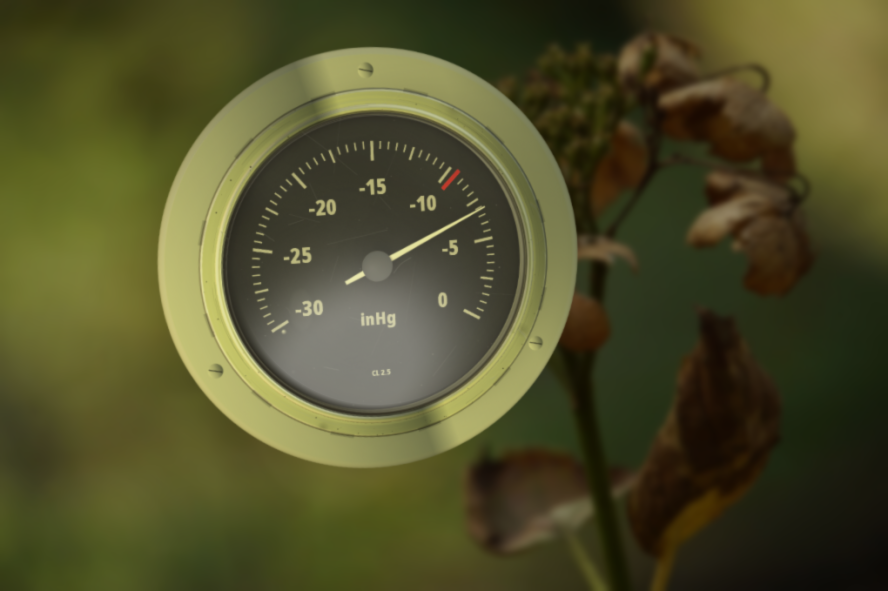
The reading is -7 inHg
